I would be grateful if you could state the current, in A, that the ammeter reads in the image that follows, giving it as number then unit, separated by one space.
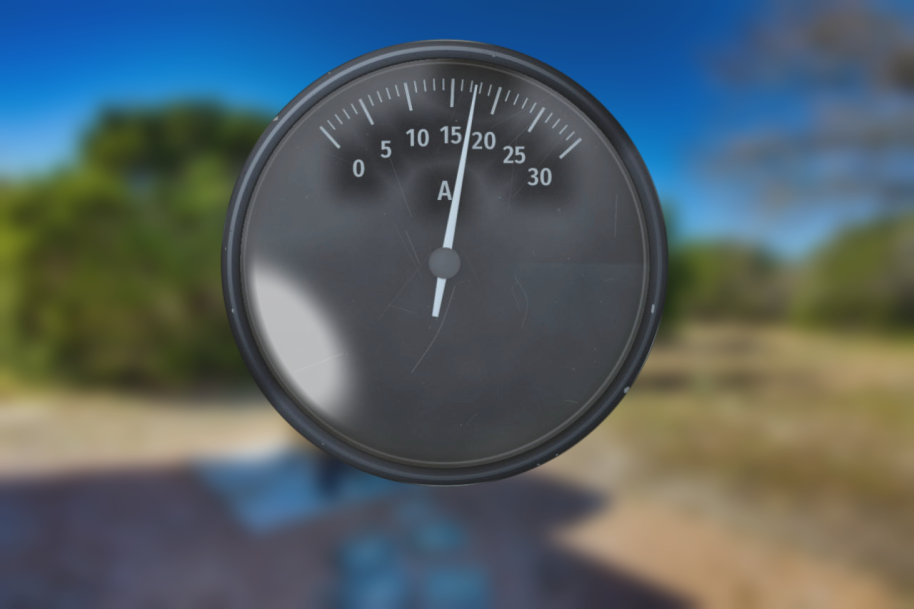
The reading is 17.5 A
